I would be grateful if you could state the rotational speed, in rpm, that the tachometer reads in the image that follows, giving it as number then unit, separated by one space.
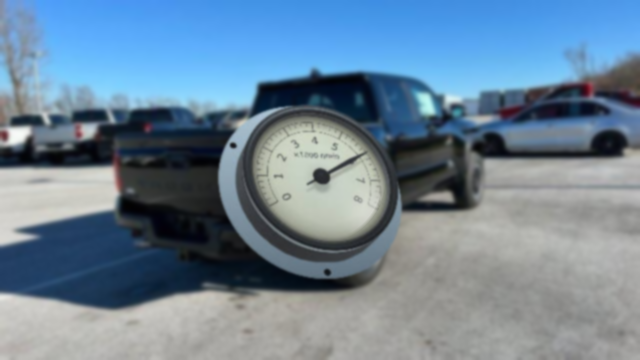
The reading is 6000 rpm
